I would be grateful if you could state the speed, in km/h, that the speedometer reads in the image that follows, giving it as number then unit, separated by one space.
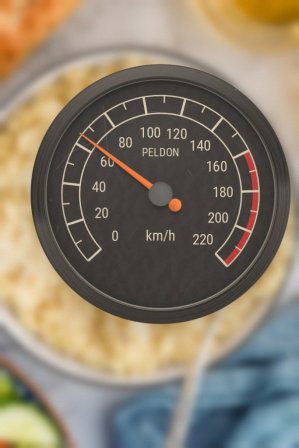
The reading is 65 km/h
